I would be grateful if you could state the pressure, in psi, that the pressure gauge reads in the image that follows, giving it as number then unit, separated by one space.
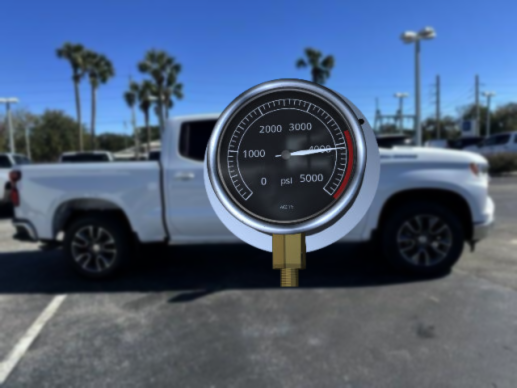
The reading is 4100 psi
